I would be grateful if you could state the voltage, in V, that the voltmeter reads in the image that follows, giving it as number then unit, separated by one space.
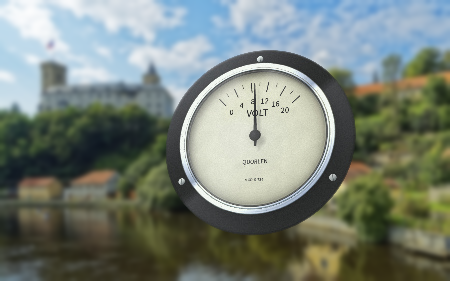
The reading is 9 V
